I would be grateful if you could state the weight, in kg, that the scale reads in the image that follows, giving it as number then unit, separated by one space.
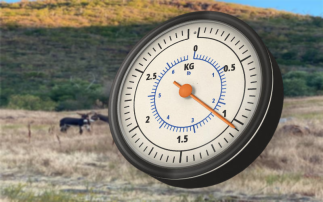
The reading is 1.05 kg
